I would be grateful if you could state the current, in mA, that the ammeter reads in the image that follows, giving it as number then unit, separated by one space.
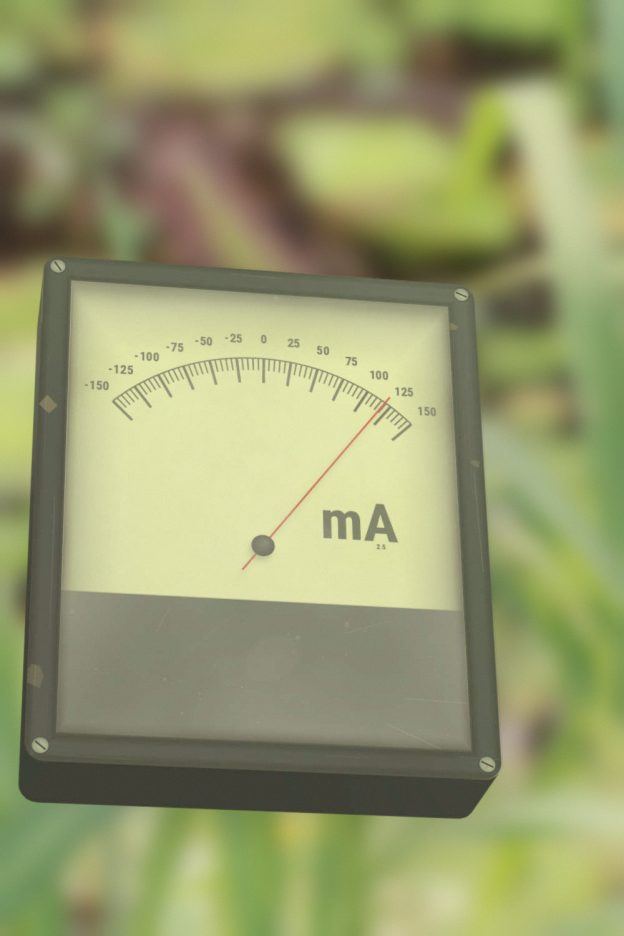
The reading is 120 mA
